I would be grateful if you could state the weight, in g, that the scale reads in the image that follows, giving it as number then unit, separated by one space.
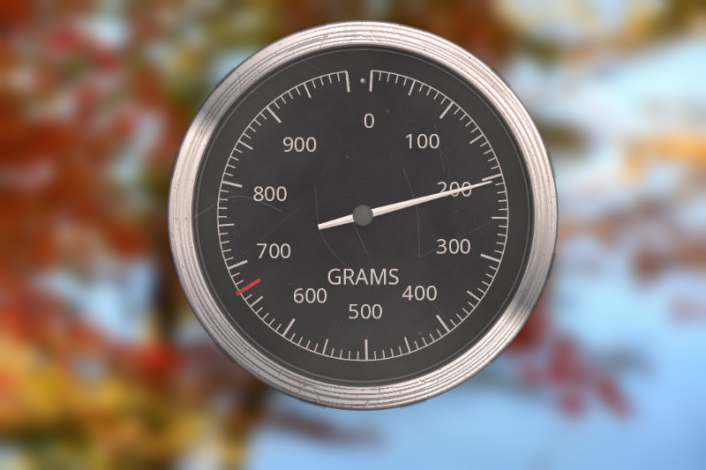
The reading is 205 g
